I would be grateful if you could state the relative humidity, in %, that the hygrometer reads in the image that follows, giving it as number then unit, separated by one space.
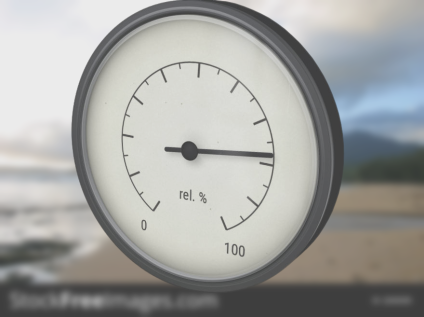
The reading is 77.5 %
